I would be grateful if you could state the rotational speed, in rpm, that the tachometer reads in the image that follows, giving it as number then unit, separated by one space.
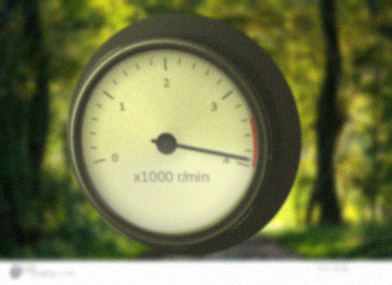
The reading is 3900 rpm
